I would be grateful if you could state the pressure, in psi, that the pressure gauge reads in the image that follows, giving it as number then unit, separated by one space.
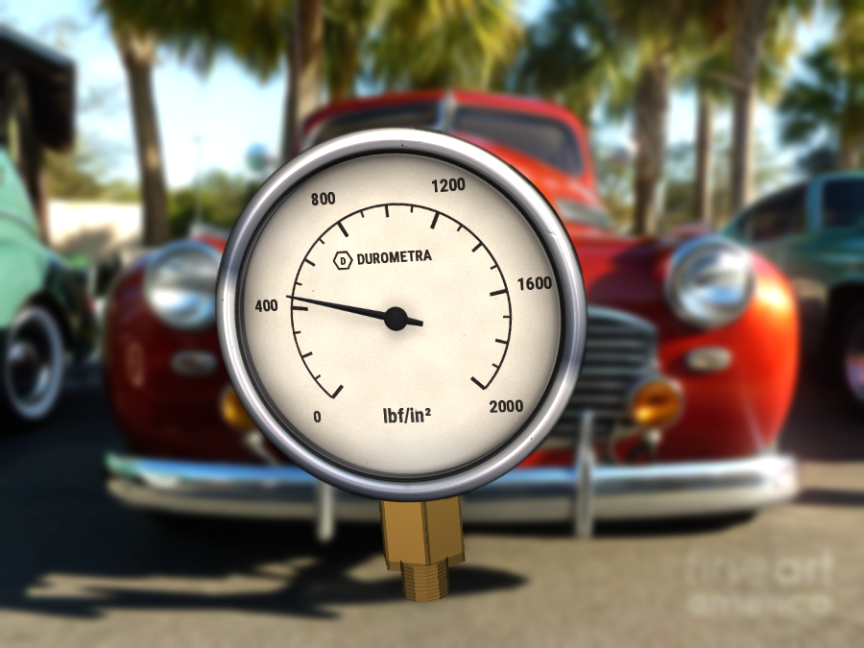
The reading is 450 psi
